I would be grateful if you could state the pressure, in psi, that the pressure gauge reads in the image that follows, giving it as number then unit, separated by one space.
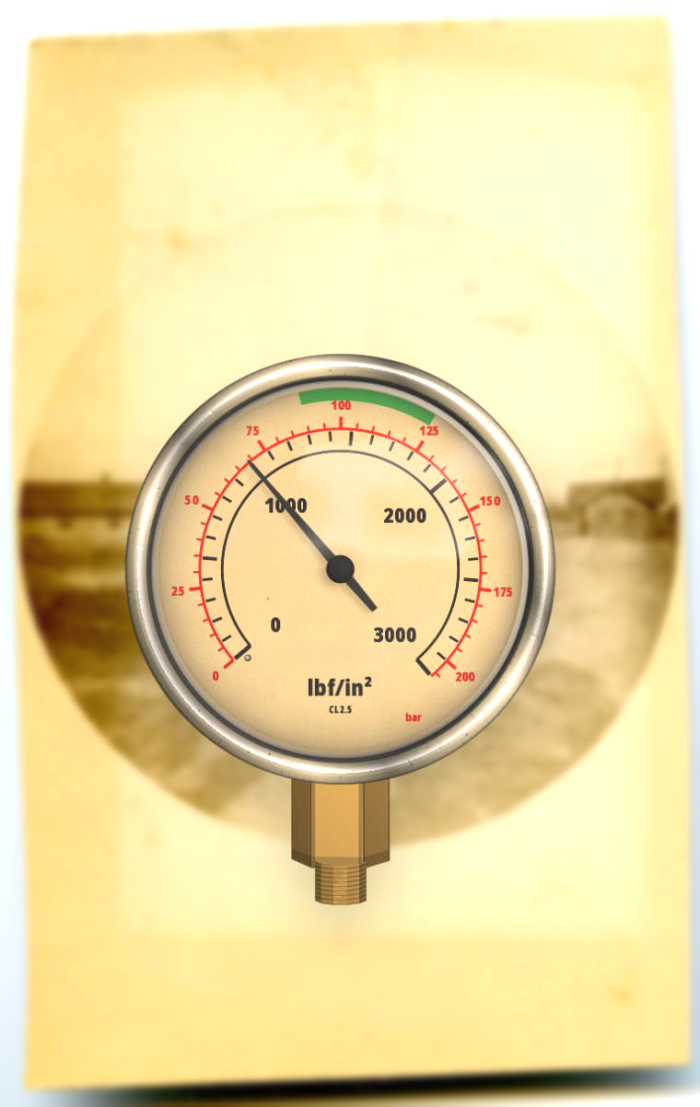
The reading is 1000 psi
